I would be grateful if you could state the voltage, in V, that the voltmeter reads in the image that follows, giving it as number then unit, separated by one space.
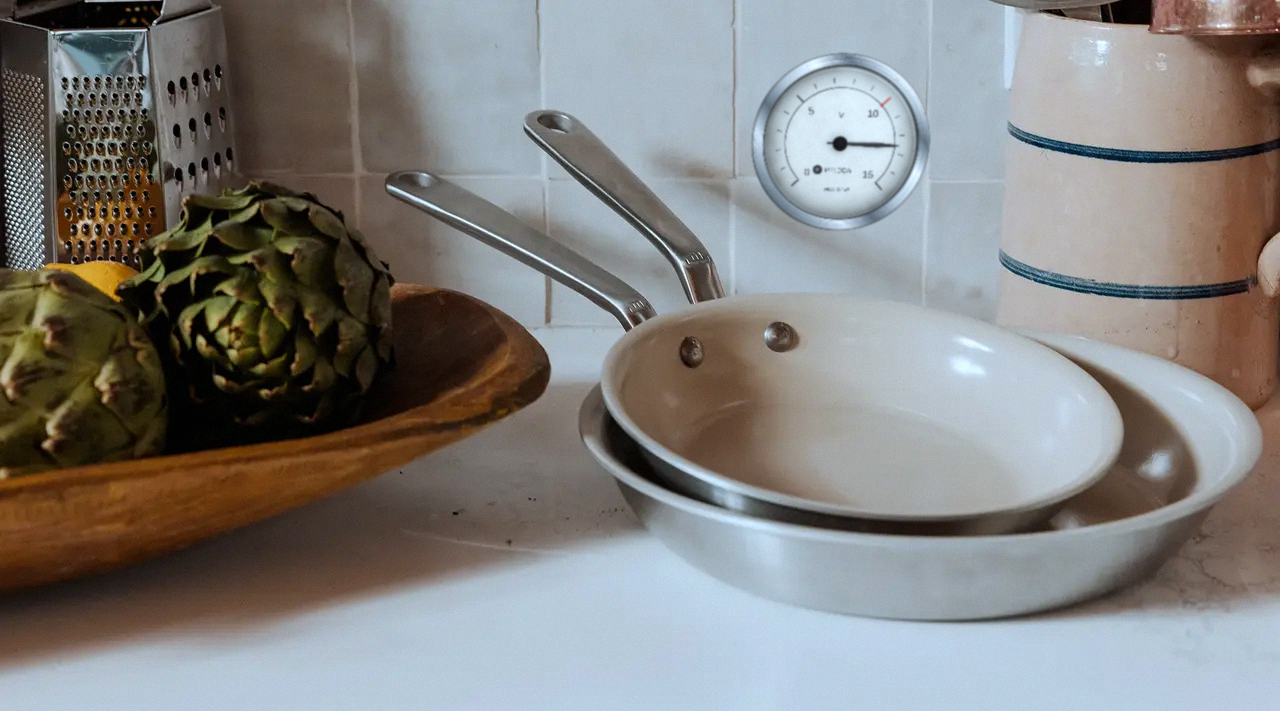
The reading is 12.5 V
